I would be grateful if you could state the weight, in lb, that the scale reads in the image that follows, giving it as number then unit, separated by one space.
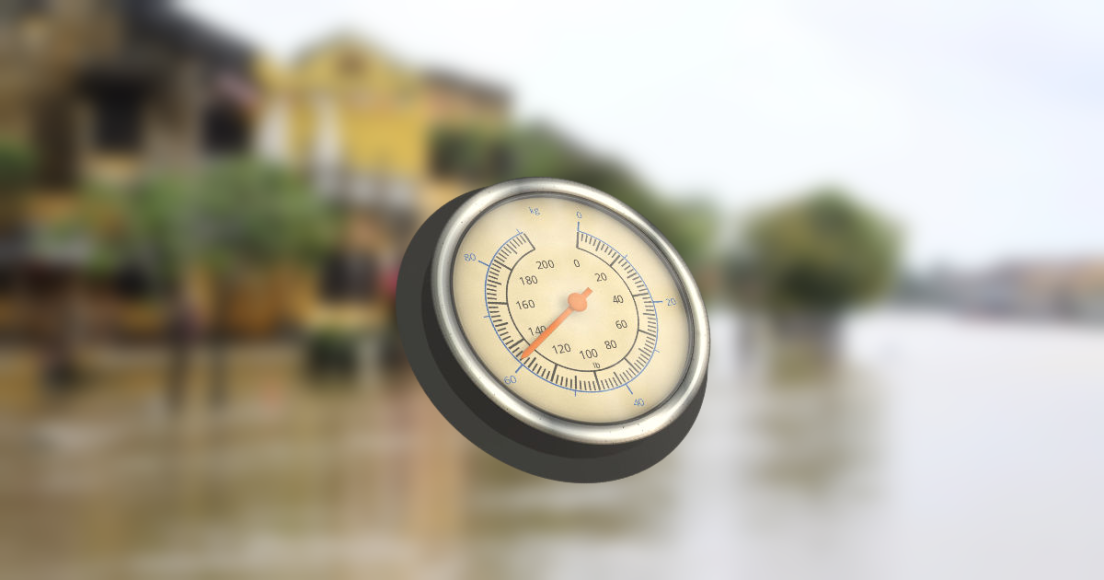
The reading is 134 lb
